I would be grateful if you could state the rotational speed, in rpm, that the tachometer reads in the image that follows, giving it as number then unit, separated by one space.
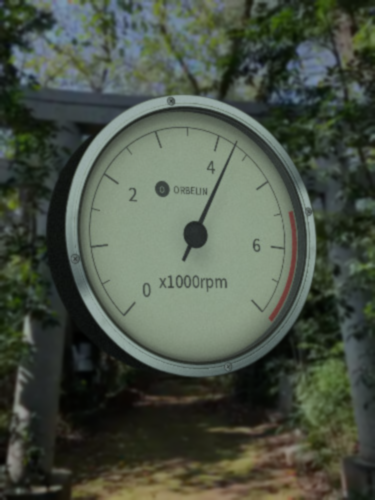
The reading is 4250 rpm
